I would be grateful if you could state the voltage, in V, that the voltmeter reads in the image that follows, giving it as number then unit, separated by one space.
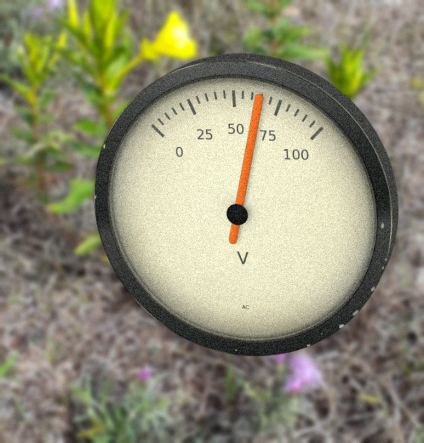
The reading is 65 V
